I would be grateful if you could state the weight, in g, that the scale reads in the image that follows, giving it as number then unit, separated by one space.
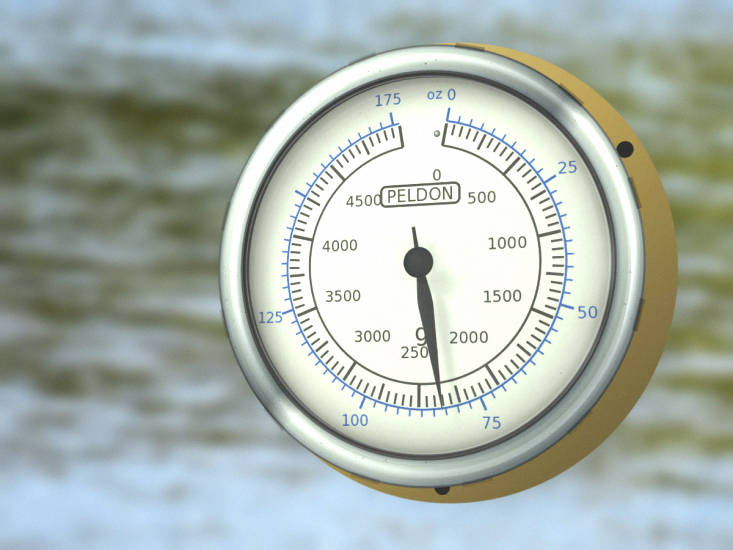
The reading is 2350 g
